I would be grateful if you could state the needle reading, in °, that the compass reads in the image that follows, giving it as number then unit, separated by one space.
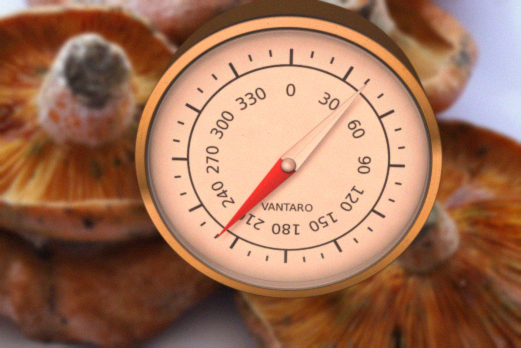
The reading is 220 °
